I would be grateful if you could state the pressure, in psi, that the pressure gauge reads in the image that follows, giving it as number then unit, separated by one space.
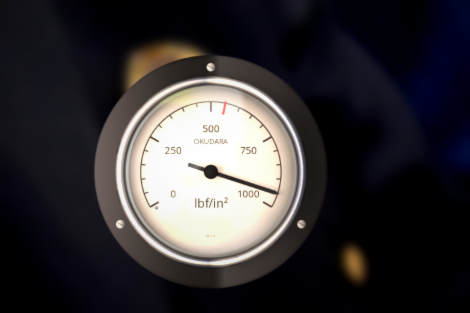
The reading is 950 psi
